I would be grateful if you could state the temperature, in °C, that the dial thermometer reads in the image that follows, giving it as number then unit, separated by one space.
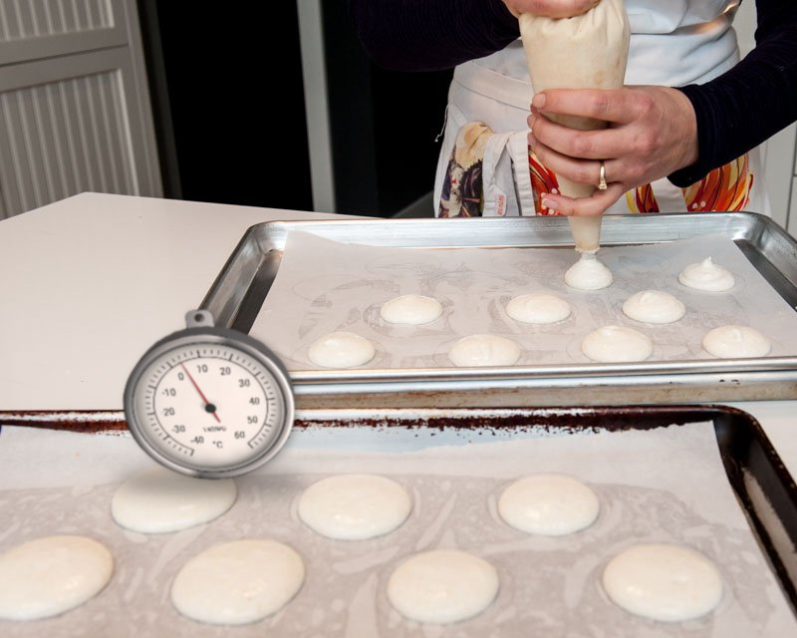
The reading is 4 °C
